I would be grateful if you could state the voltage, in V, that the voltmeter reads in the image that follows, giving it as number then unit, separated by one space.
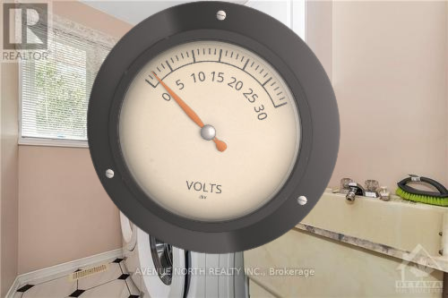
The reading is 2 V
